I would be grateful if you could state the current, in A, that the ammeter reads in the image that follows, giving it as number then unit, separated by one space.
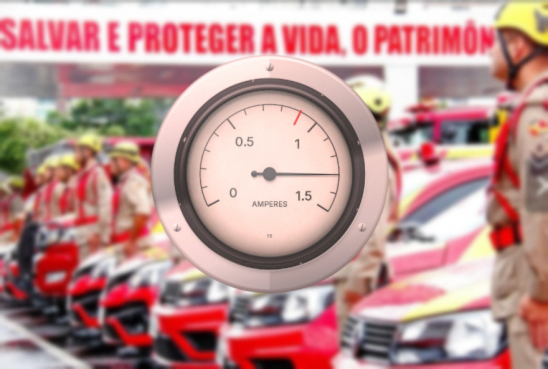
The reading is 1.3 A
